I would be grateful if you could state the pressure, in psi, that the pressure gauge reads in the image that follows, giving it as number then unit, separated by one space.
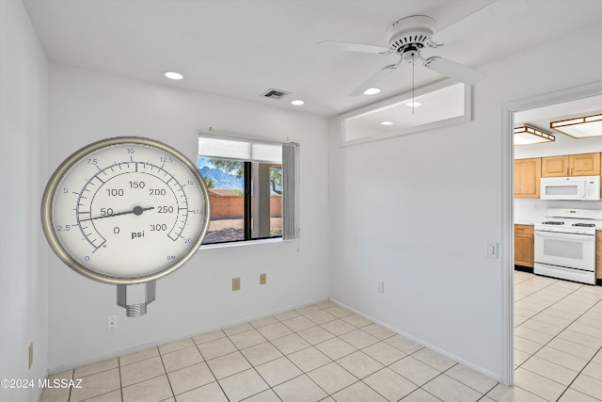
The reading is 40 psi
